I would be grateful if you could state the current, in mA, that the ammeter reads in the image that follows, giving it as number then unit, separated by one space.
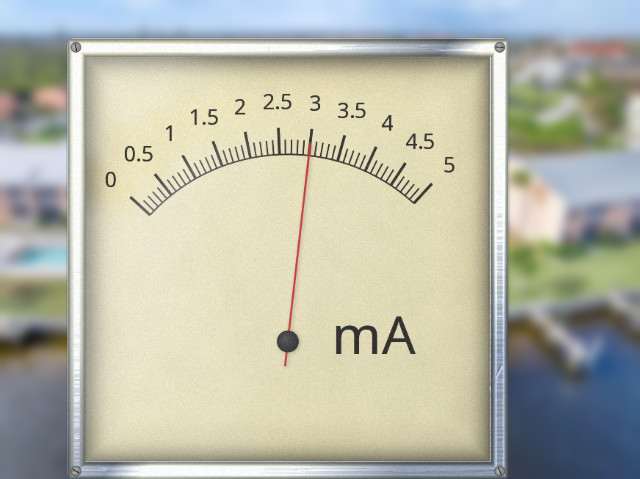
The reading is 3 mA
